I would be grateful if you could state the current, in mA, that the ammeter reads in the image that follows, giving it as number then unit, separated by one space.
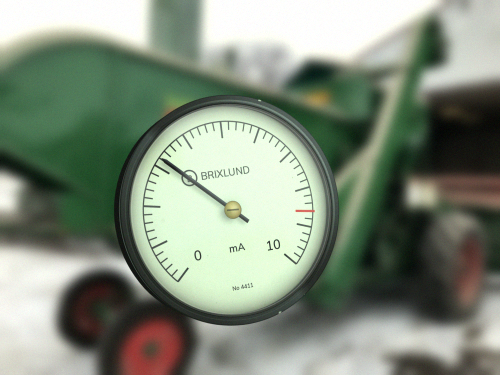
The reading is 3.2 mA
